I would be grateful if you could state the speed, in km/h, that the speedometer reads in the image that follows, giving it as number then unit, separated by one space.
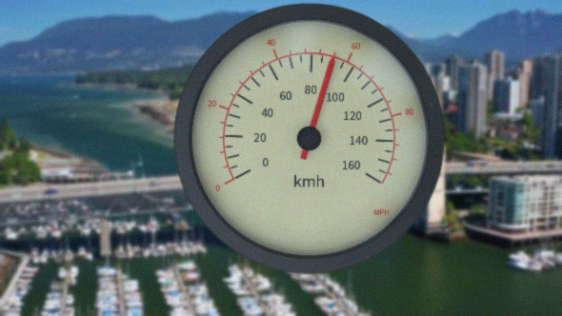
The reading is 90 km/h
